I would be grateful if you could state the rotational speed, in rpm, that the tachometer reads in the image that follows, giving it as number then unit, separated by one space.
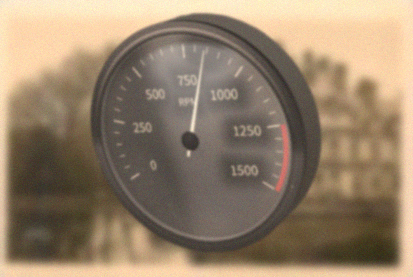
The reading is 850 rpm
